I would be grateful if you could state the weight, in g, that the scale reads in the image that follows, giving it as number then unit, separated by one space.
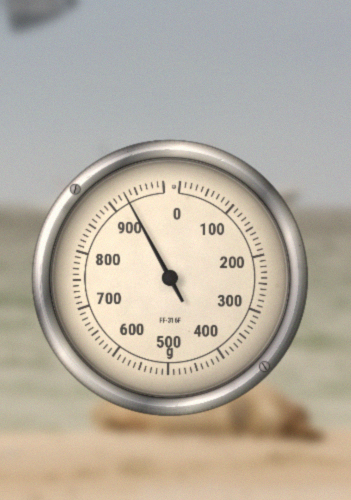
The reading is 930 g
